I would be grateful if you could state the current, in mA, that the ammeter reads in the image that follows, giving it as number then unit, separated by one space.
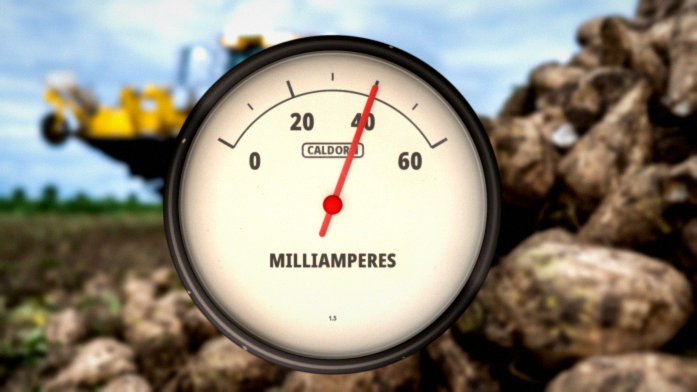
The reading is 40 mA
